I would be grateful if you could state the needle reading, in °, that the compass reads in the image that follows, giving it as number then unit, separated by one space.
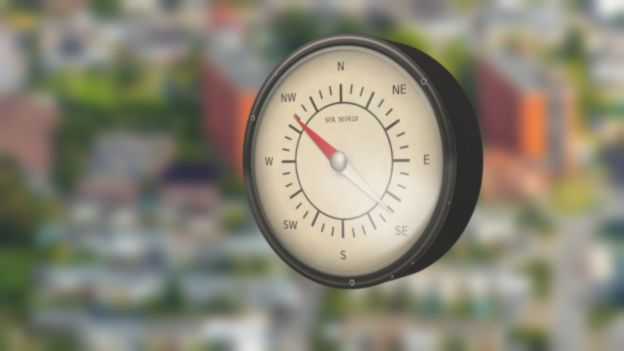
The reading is 310 °
